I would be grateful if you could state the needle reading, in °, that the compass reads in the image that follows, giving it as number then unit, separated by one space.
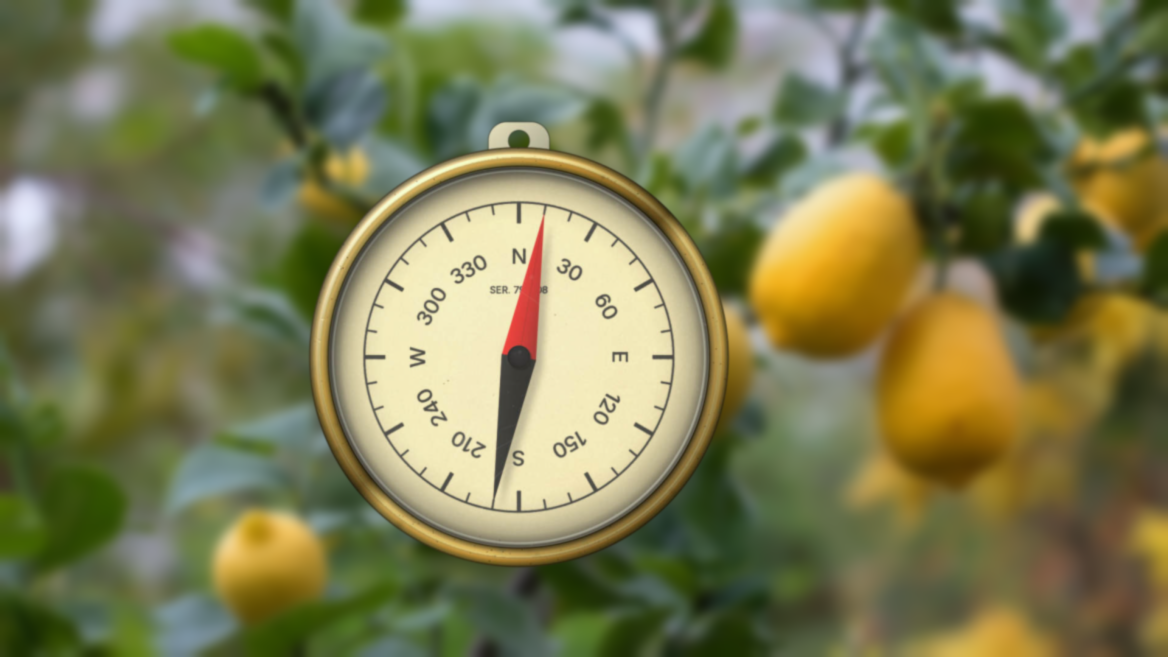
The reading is 10 °
